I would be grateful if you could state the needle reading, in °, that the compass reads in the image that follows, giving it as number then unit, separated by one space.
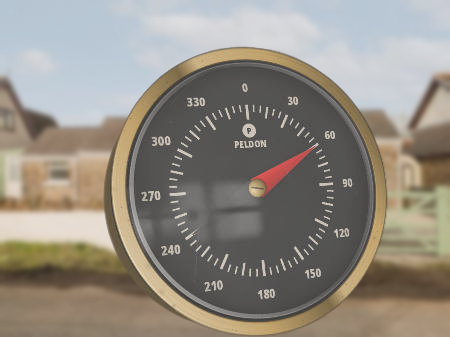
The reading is 60 °
